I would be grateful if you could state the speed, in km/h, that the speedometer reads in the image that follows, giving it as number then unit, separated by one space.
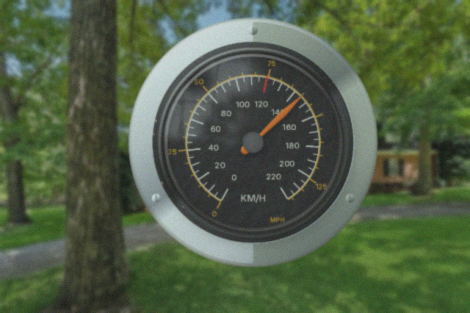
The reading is 145 km/h
